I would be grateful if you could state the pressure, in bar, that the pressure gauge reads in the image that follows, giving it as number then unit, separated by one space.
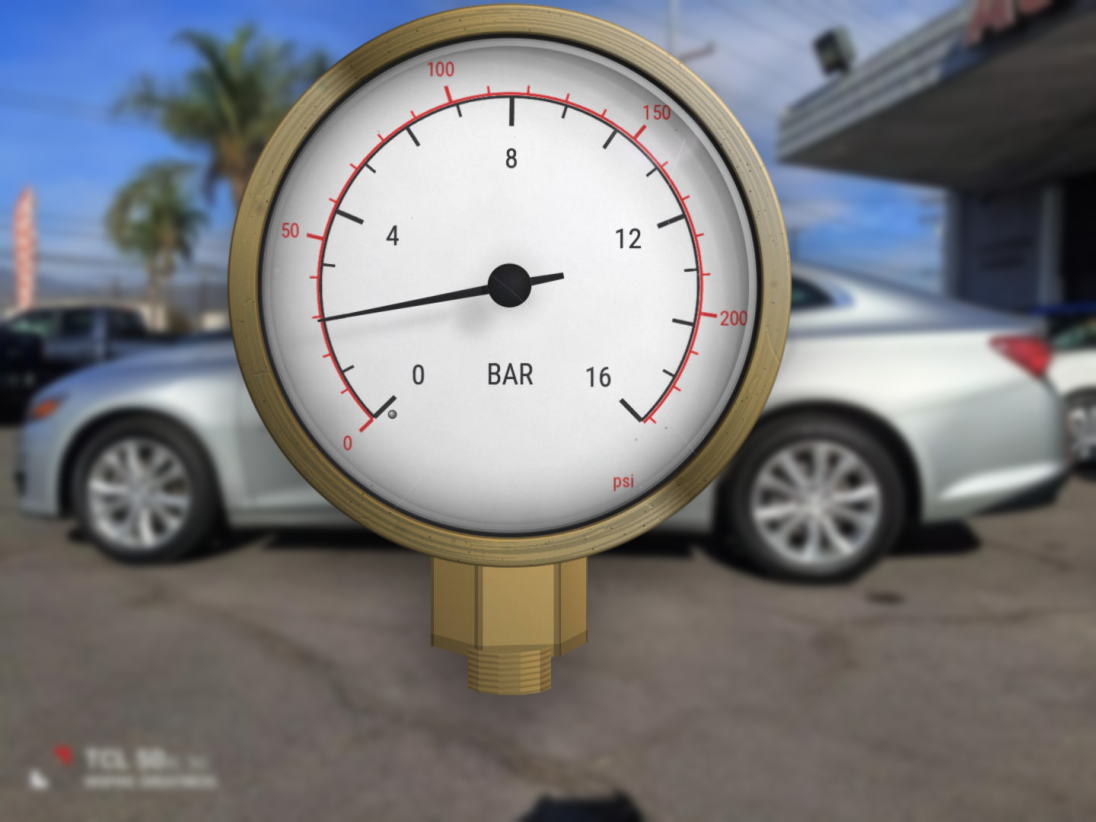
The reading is 2 bar
